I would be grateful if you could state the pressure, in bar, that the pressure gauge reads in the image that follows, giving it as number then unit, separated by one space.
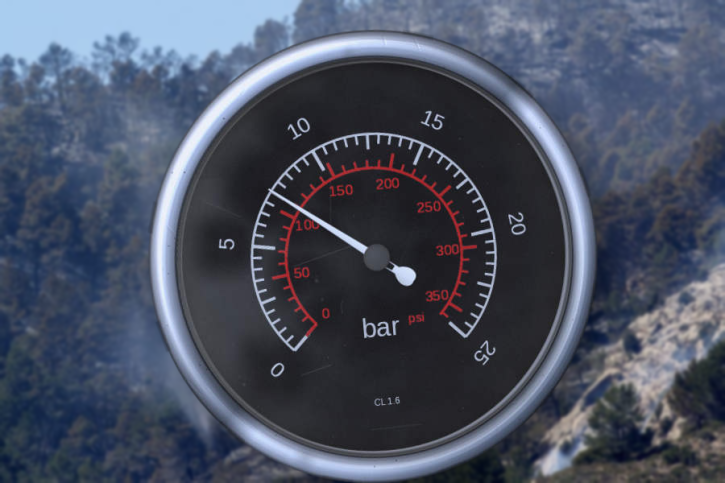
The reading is 7.5 bar
